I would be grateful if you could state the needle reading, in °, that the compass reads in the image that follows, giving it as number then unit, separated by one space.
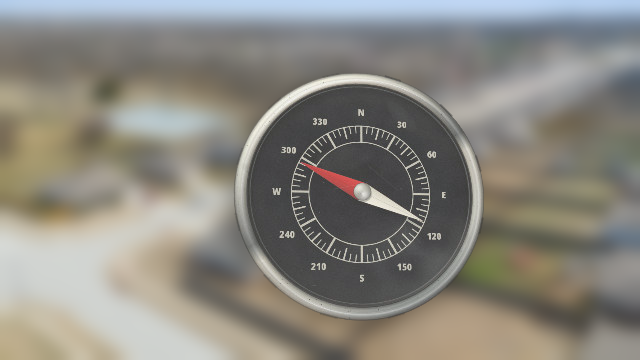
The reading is 295 °
